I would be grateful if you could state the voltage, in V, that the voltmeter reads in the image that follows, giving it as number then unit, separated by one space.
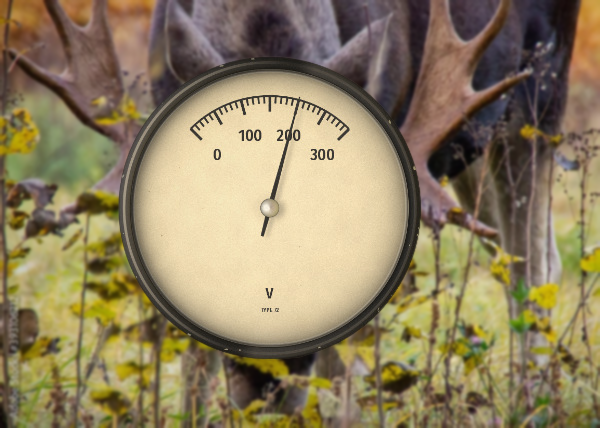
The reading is 200 V
